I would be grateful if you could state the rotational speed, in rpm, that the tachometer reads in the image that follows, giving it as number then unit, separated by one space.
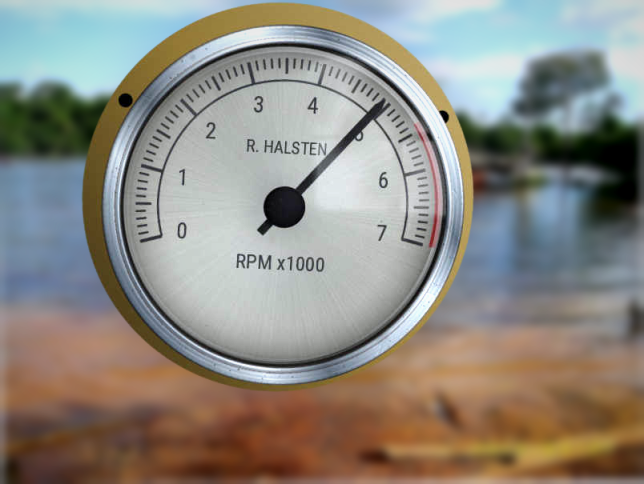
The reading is 4900 rpm
